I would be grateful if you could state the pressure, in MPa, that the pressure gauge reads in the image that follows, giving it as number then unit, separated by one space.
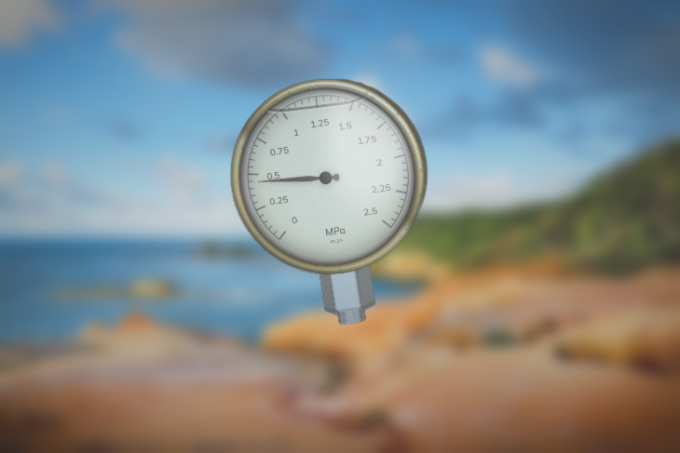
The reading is 0.45 MPa
